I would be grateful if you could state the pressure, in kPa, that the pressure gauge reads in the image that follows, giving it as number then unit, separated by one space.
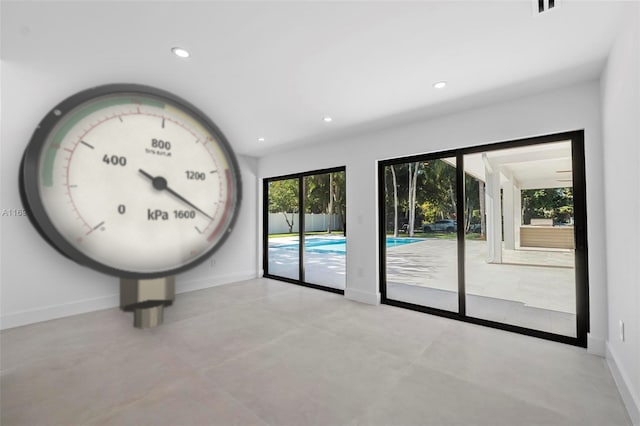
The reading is 1500 kPa
